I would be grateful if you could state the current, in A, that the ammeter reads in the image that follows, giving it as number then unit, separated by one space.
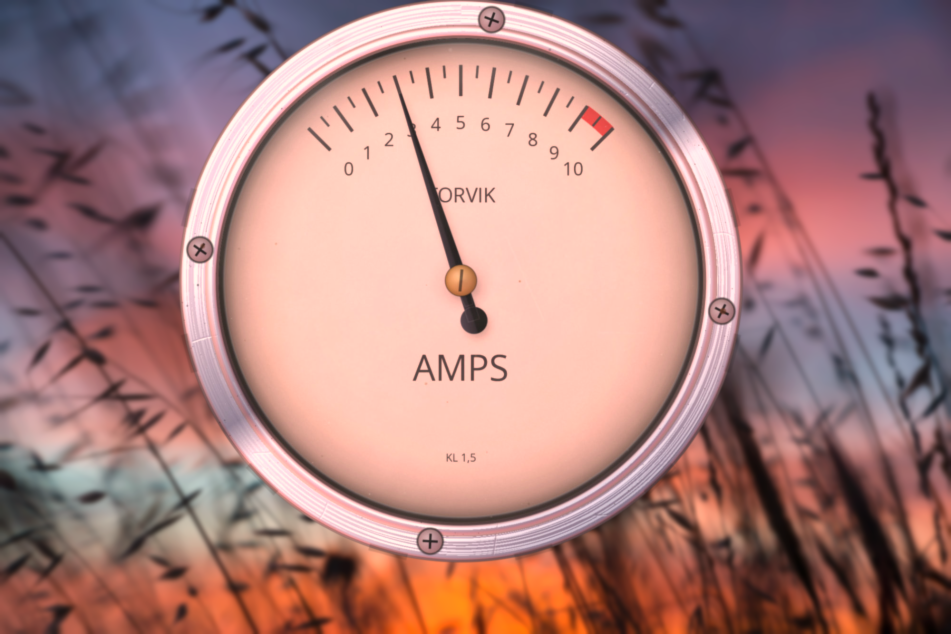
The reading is 3 A
